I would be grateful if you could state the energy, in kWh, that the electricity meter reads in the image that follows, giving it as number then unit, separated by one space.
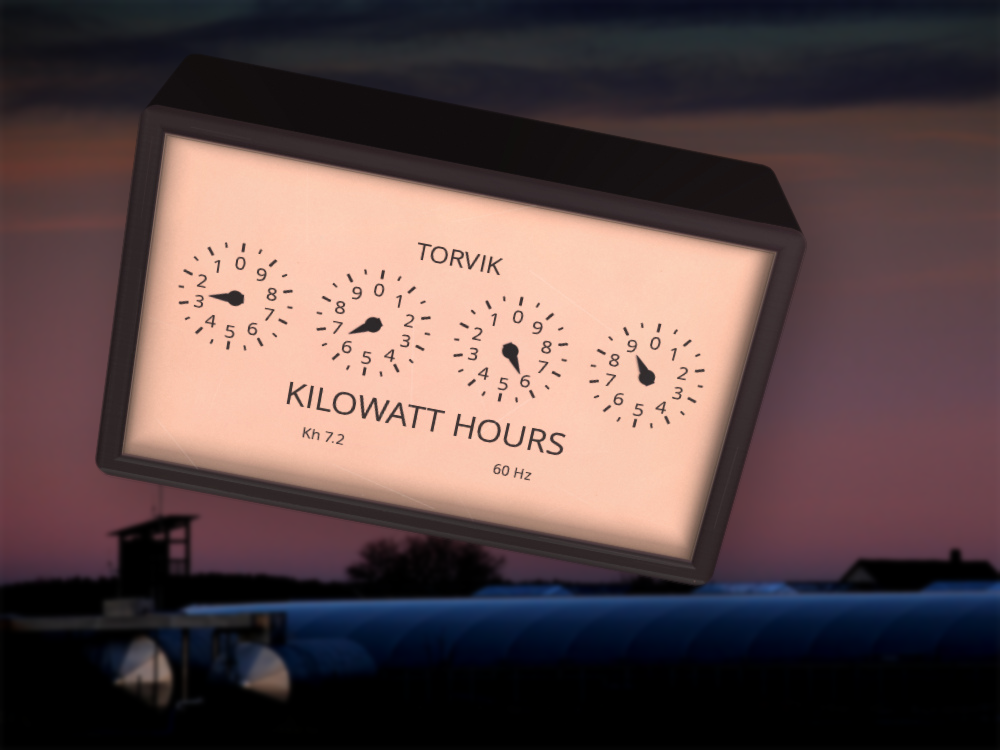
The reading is 2659 kWh
